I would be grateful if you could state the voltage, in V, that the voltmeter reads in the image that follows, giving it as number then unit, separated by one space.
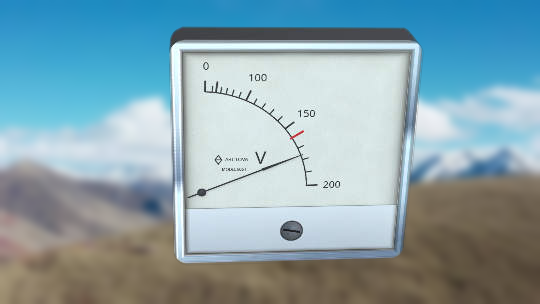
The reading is 175 V
